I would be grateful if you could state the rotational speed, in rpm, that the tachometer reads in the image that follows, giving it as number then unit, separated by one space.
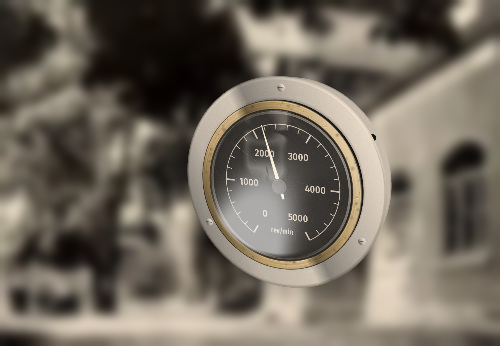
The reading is 2200 rpm
